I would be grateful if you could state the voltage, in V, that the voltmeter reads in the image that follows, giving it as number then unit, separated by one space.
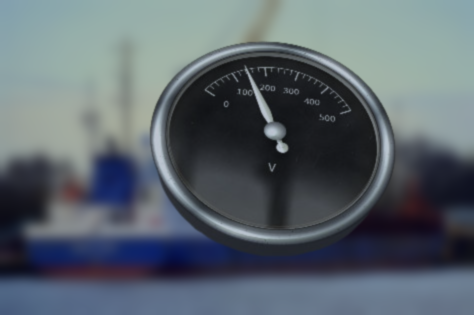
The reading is 140 V
